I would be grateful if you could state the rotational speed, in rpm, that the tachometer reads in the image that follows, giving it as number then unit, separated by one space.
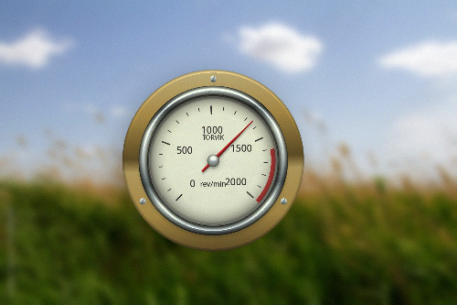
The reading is 1350 rpm
